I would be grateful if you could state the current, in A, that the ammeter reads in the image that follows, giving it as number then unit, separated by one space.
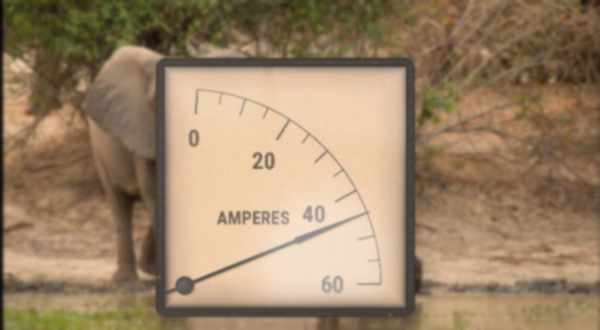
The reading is 45 A
